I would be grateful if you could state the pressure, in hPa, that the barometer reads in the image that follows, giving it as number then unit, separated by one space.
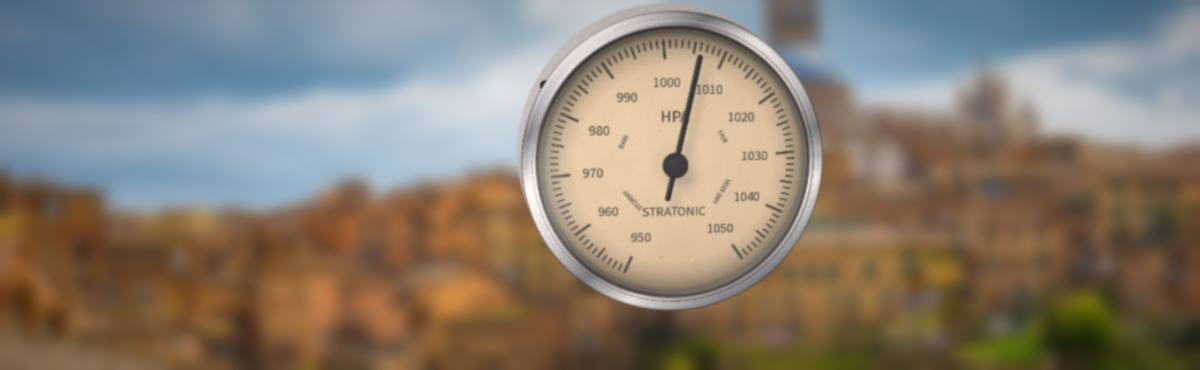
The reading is 1006 hPa
